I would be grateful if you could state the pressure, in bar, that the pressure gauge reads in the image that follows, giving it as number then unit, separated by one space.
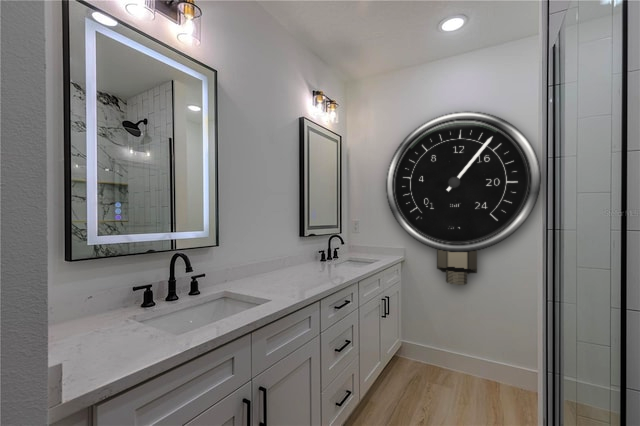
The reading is 15 bar
